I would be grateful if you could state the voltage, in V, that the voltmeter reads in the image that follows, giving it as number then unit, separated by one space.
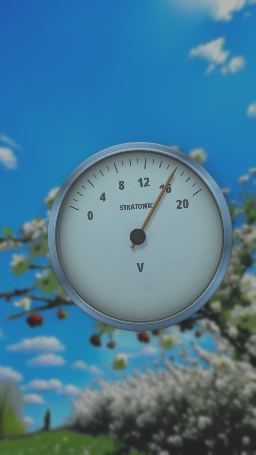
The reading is 16 V
